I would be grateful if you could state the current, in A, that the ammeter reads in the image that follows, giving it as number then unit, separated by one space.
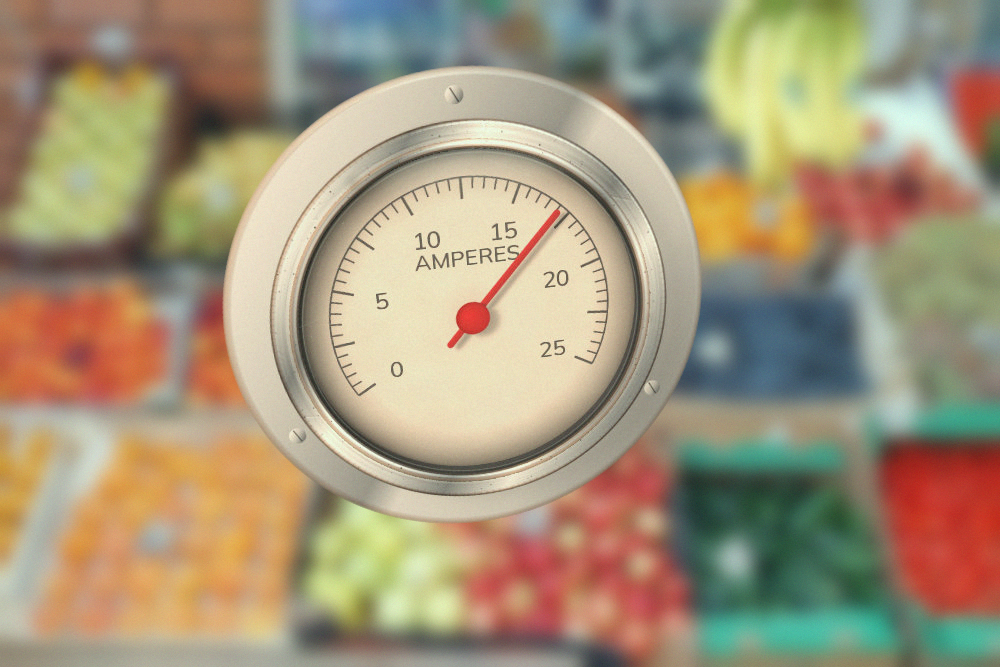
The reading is 17 A
